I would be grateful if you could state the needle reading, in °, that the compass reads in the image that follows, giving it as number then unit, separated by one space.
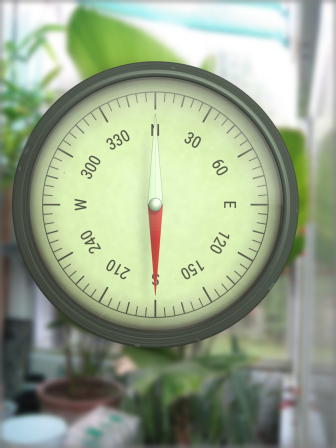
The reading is 180 °
